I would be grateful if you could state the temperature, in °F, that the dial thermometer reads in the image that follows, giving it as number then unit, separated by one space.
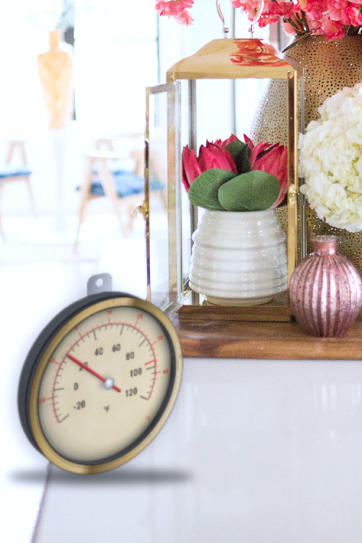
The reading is 20 °F
